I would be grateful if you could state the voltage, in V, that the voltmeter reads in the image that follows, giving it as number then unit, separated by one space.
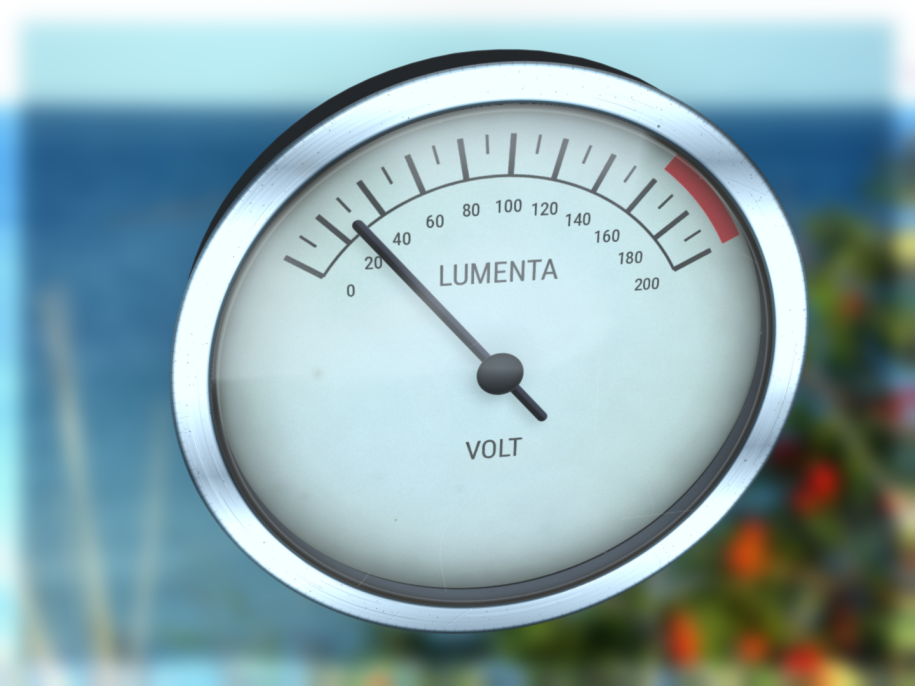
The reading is 30 V
